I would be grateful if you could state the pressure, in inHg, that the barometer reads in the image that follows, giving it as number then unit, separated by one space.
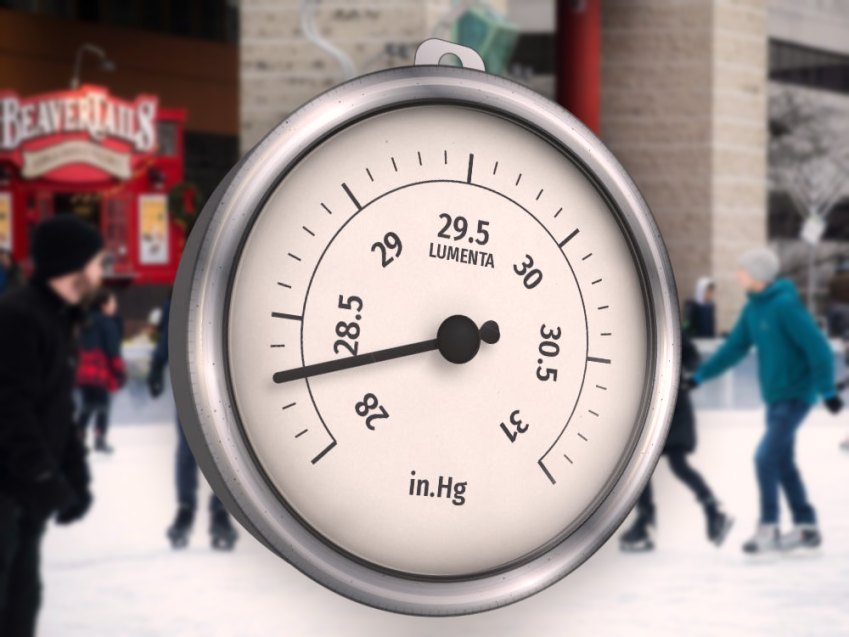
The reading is 28.3 inHg
